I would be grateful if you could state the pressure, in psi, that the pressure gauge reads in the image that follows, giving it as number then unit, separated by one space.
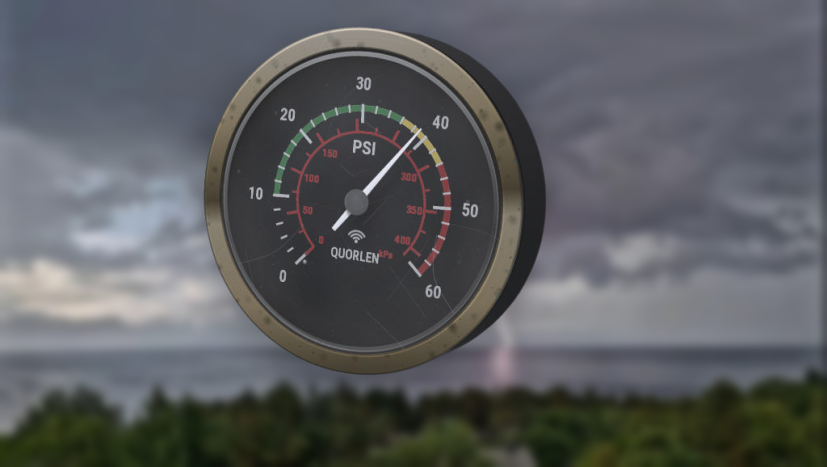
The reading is 39 psi
